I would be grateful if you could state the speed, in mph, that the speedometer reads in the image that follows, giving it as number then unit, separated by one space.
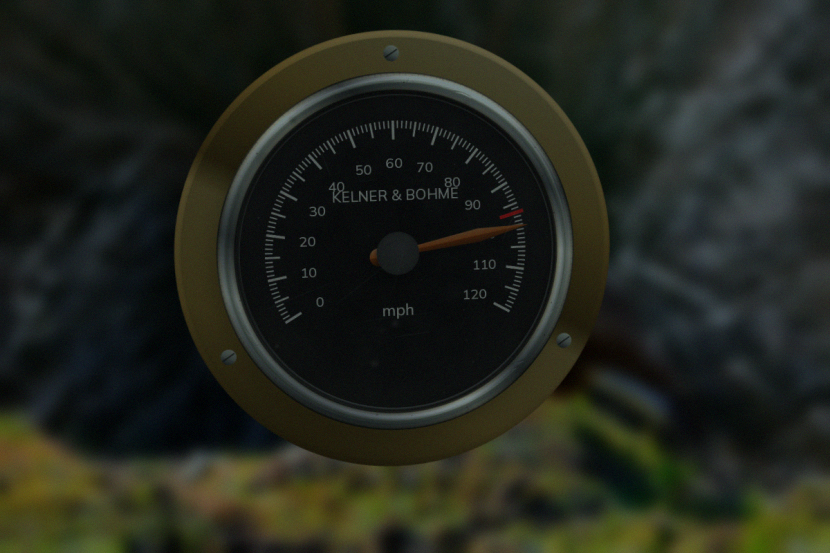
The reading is 100 mph
